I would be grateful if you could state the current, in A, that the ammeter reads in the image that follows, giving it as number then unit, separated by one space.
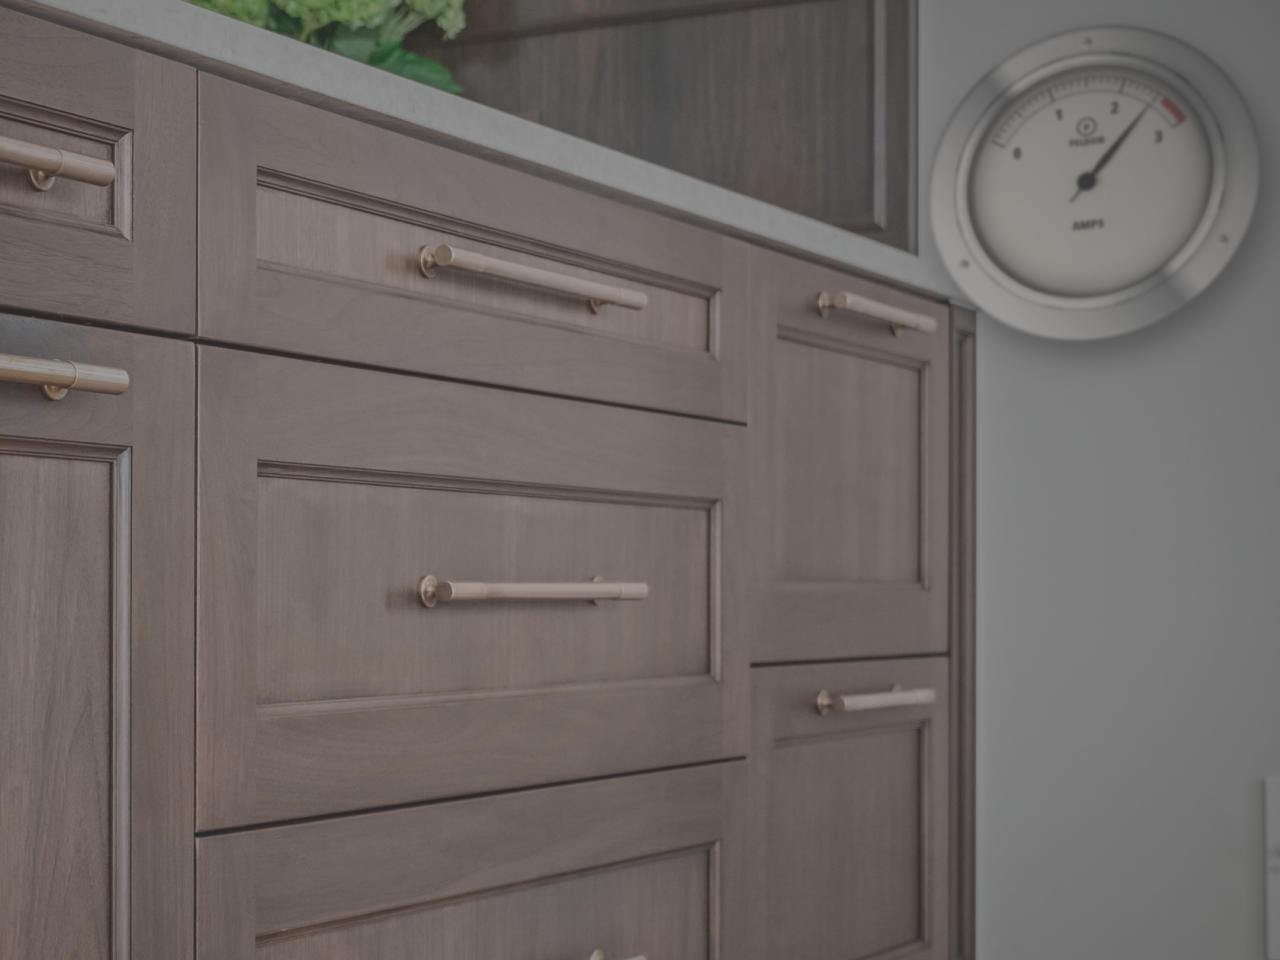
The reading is 2.5 A
